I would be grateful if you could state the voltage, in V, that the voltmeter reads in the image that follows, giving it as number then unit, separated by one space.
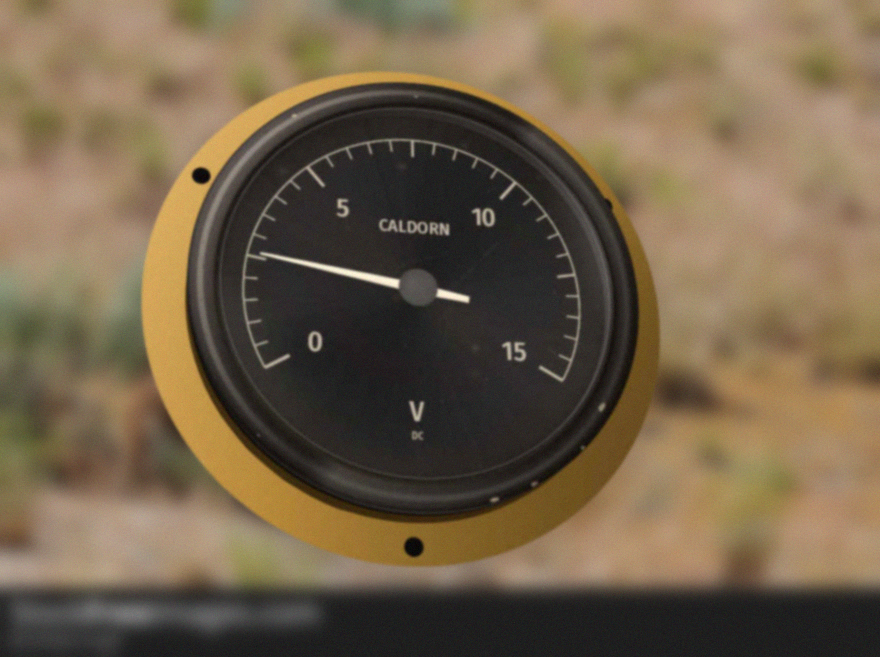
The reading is 2.5 V
